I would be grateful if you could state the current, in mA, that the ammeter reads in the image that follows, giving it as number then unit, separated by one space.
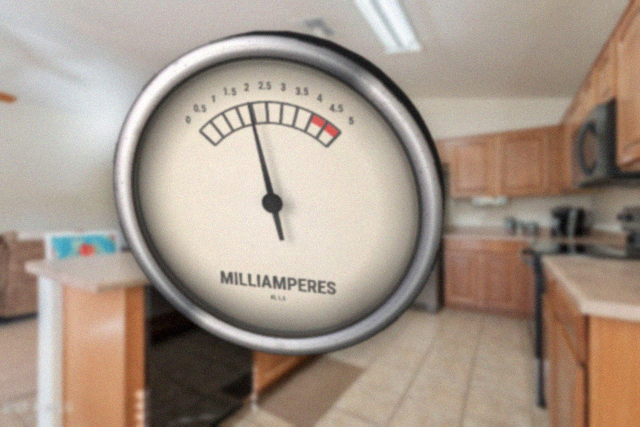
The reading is 2 mA
